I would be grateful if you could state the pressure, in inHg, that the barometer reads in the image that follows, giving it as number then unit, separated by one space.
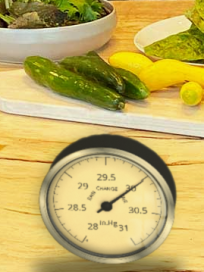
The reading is 30 inHg
